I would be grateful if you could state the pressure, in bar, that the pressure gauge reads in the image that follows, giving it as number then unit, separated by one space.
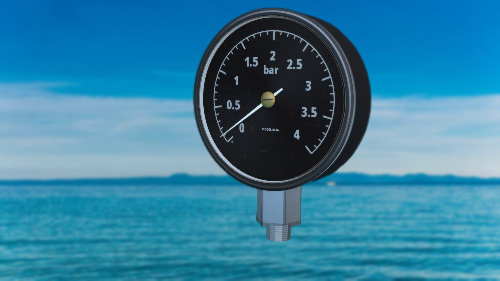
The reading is 0.1 bar
